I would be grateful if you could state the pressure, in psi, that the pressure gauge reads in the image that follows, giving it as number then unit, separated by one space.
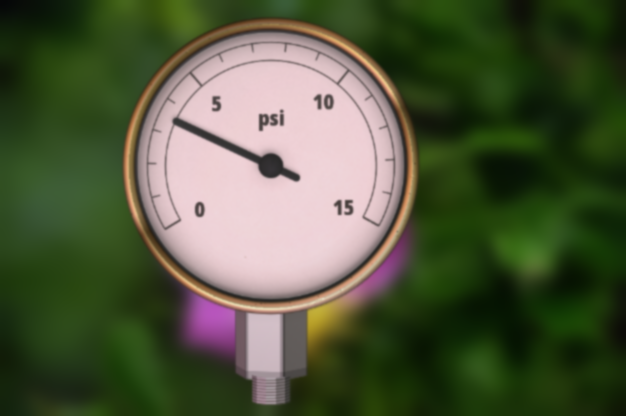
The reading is 3.5 psi
